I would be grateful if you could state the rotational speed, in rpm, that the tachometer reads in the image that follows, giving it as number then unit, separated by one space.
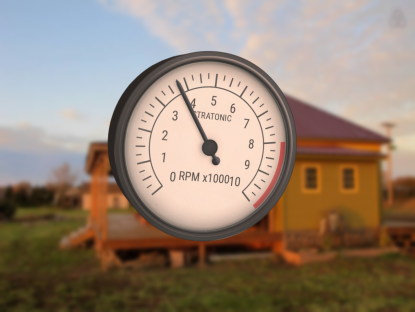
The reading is 3750 rpm
